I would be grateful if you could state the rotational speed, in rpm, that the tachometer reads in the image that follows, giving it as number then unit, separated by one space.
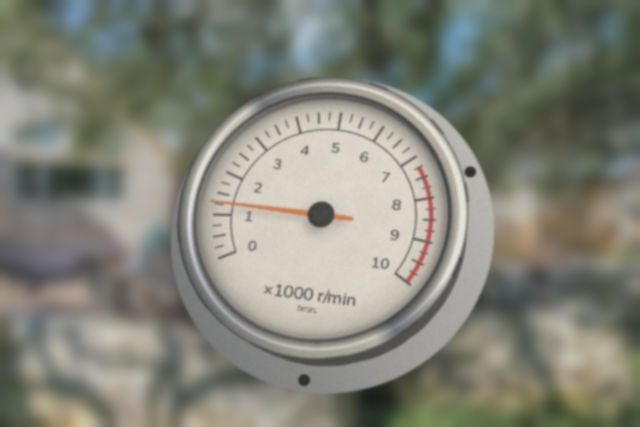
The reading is 1250 rpm
